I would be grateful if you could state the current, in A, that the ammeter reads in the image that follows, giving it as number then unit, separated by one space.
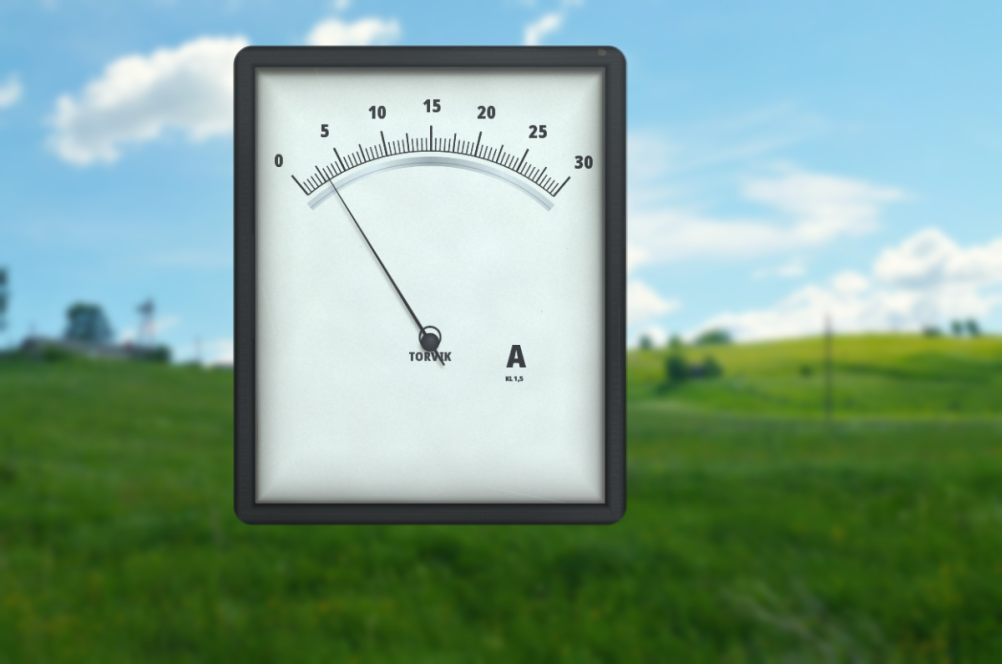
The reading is 3 A
